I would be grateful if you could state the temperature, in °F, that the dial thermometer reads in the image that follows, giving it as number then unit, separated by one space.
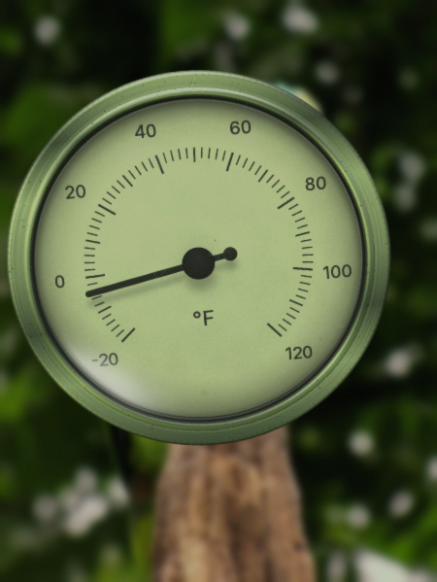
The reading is -4 °F
